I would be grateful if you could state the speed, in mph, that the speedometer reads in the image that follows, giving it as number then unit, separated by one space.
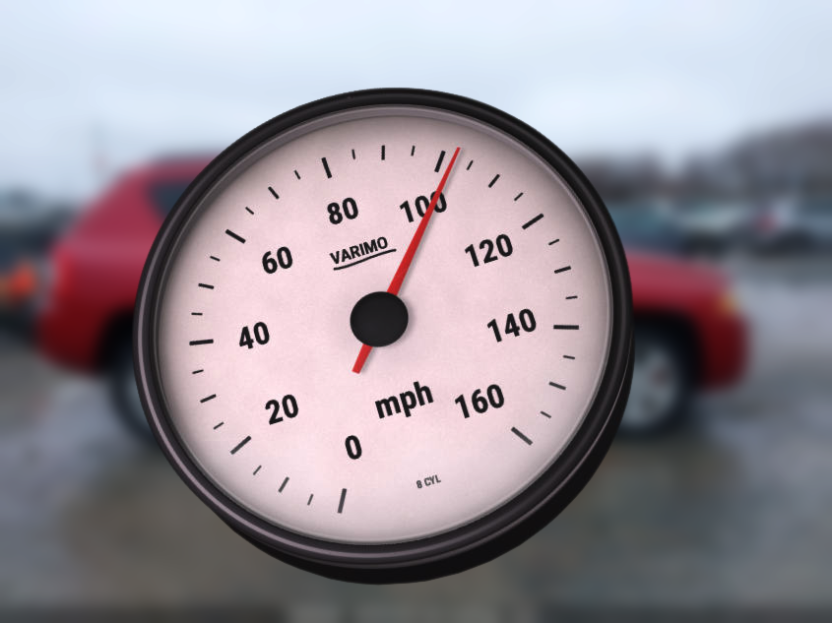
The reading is 102.5 mph
